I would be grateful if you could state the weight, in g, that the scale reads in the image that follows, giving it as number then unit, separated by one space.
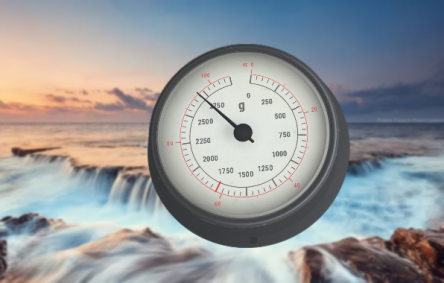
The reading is 2700 g
